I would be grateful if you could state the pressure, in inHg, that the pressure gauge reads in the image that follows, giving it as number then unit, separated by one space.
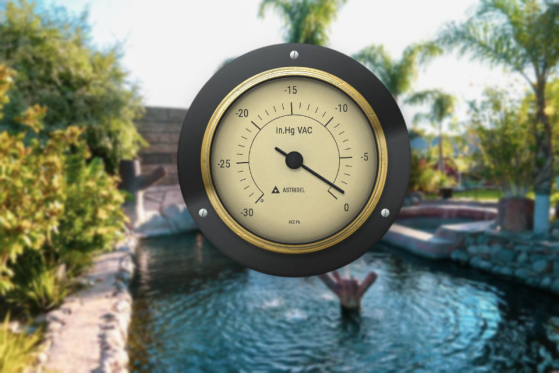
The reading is -1 inHg
